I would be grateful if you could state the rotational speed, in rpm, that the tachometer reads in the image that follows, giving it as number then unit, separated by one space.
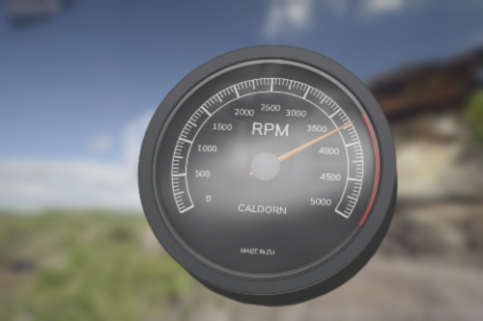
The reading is 3750 rpm
